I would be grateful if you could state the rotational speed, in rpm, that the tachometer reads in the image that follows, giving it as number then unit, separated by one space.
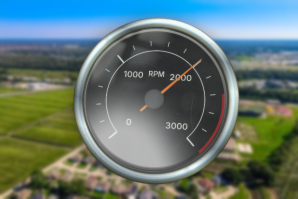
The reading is 2000 rpm
